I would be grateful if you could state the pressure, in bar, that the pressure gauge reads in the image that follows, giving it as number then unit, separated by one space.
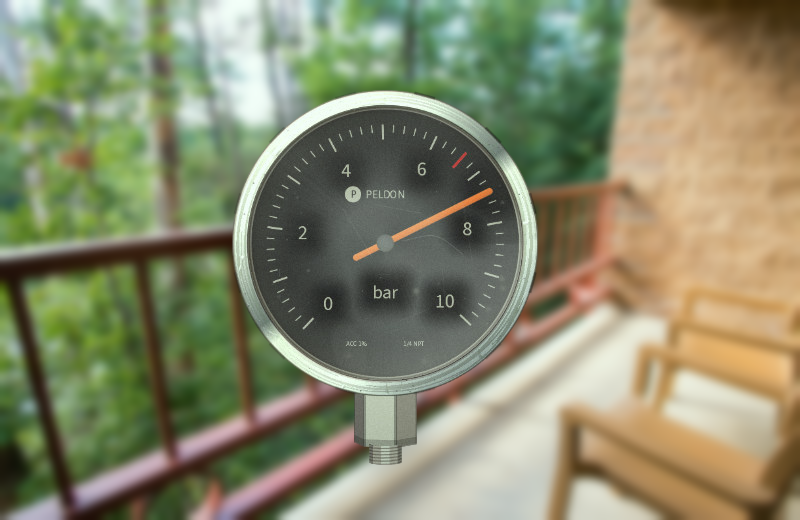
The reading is 7.4 bar
